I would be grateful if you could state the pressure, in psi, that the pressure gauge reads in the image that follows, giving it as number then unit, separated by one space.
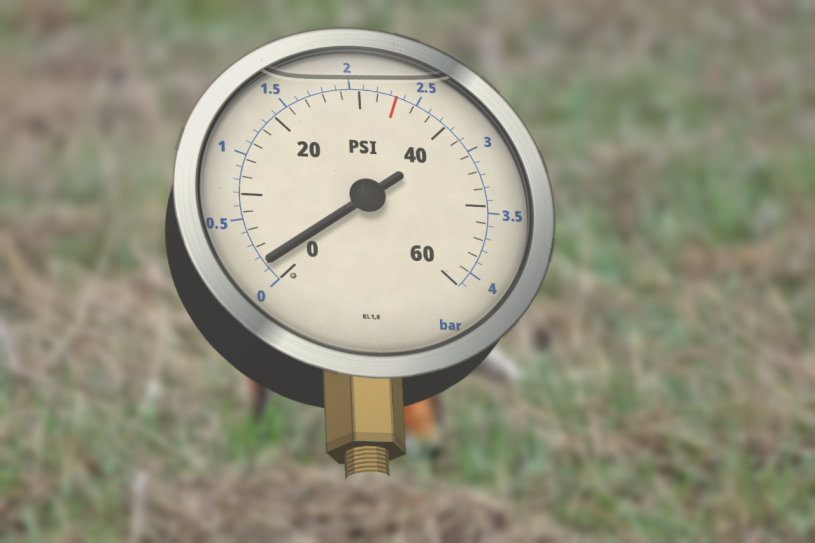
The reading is 2 psi
